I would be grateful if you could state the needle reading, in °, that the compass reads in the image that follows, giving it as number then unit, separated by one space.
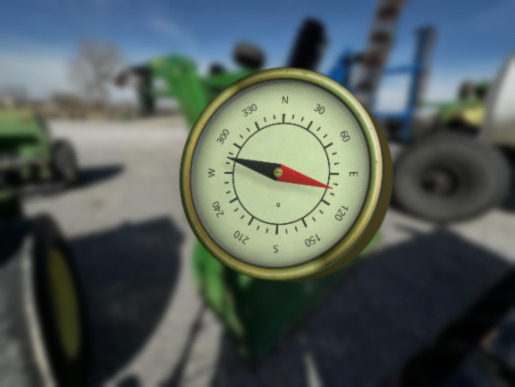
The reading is 105 °
